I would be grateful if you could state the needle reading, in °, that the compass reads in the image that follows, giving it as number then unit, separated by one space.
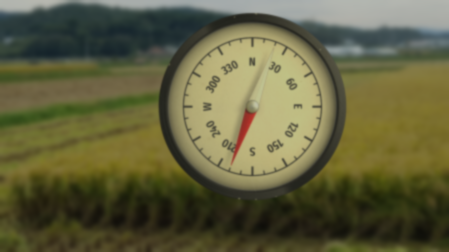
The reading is 200 °
